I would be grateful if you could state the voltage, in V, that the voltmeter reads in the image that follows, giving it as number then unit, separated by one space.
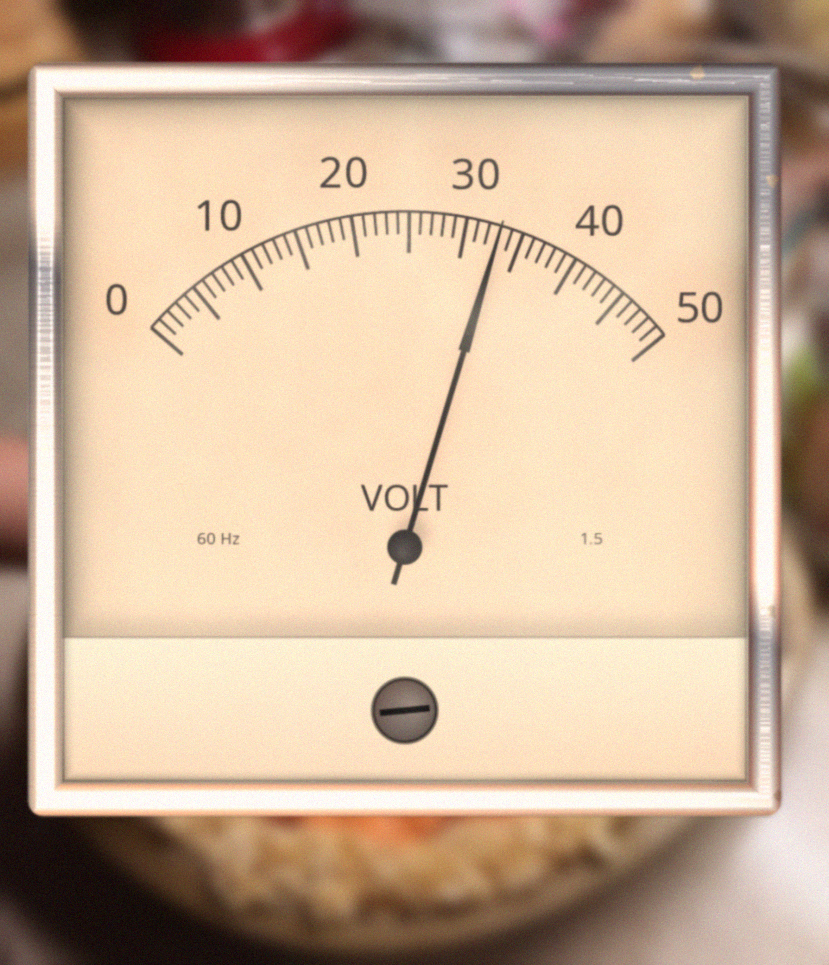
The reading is 33 V
